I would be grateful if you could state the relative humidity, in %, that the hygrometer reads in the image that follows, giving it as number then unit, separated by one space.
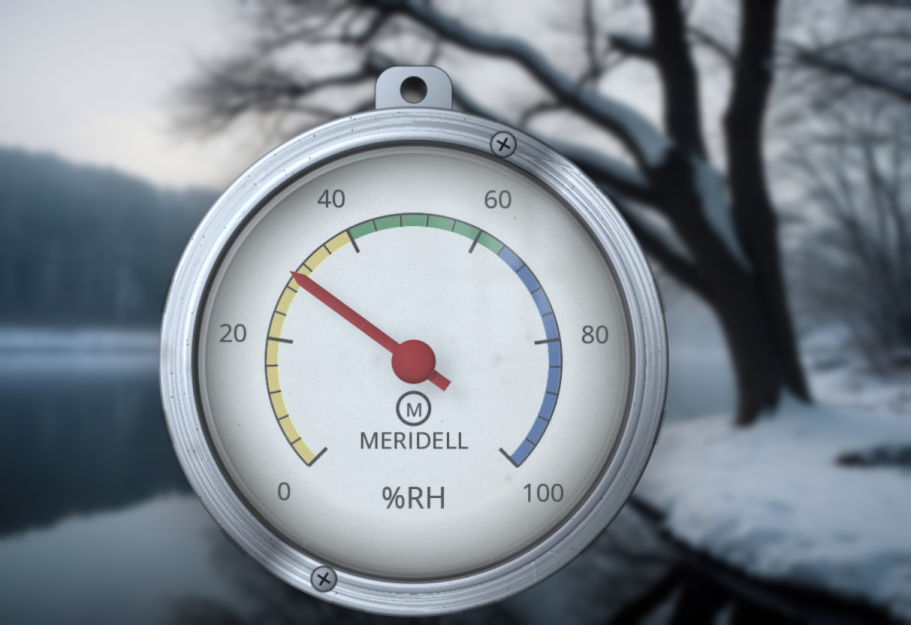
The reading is 30 %
